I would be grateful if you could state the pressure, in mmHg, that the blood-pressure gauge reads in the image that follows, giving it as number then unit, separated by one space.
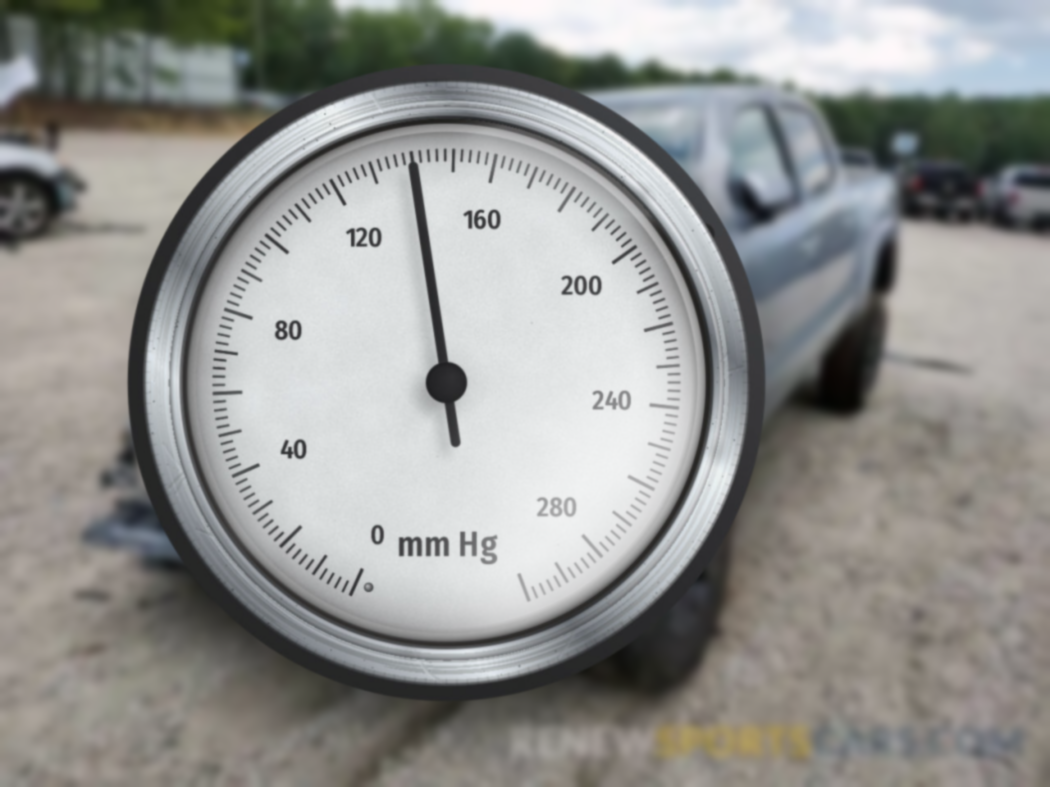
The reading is 140 mmHg
